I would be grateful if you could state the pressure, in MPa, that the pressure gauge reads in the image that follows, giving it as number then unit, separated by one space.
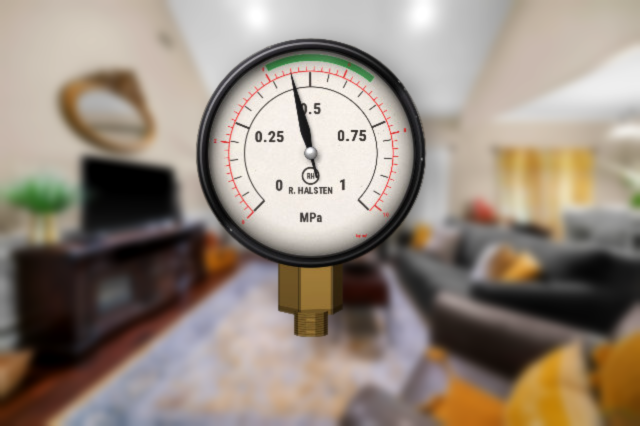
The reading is 0.45 MPa
